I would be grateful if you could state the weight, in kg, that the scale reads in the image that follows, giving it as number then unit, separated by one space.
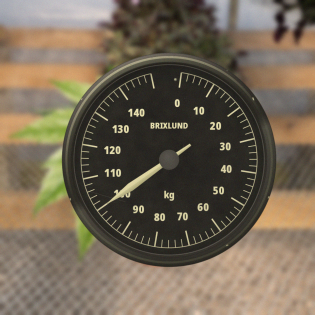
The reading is 100 kg
